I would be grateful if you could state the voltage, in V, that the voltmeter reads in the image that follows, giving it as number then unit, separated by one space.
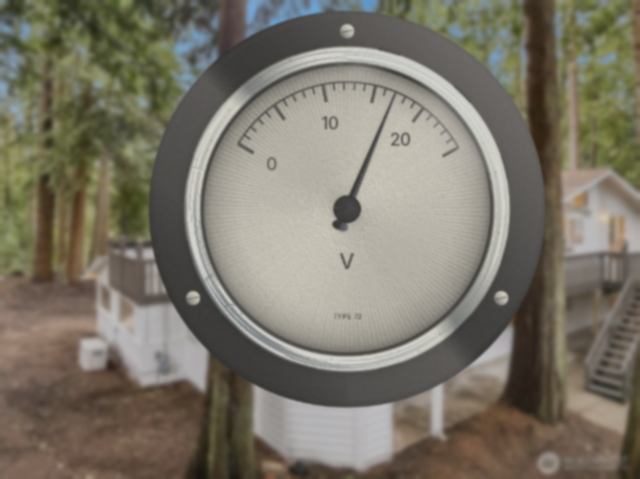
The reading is 17 V
